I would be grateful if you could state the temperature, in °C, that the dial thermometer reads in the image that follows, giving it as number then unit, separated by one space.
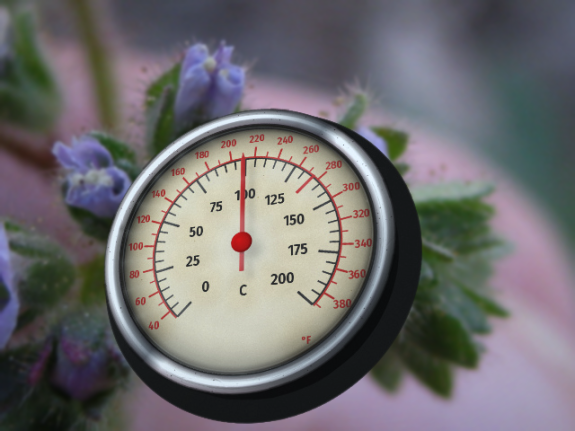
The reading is 100 °C
